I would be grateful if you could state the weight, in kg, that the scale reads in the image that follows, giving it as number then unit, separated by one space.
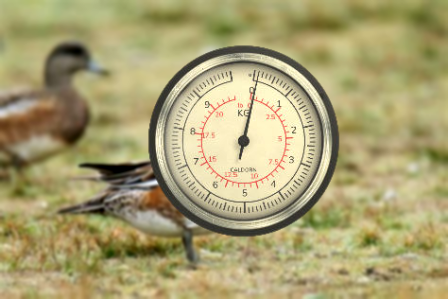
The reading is 0.1 kg
